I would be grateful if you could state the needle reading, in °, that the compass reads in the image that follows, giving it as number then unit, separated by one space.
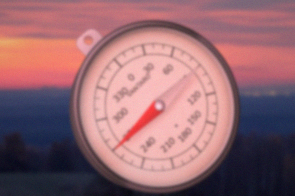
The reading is 270 °
